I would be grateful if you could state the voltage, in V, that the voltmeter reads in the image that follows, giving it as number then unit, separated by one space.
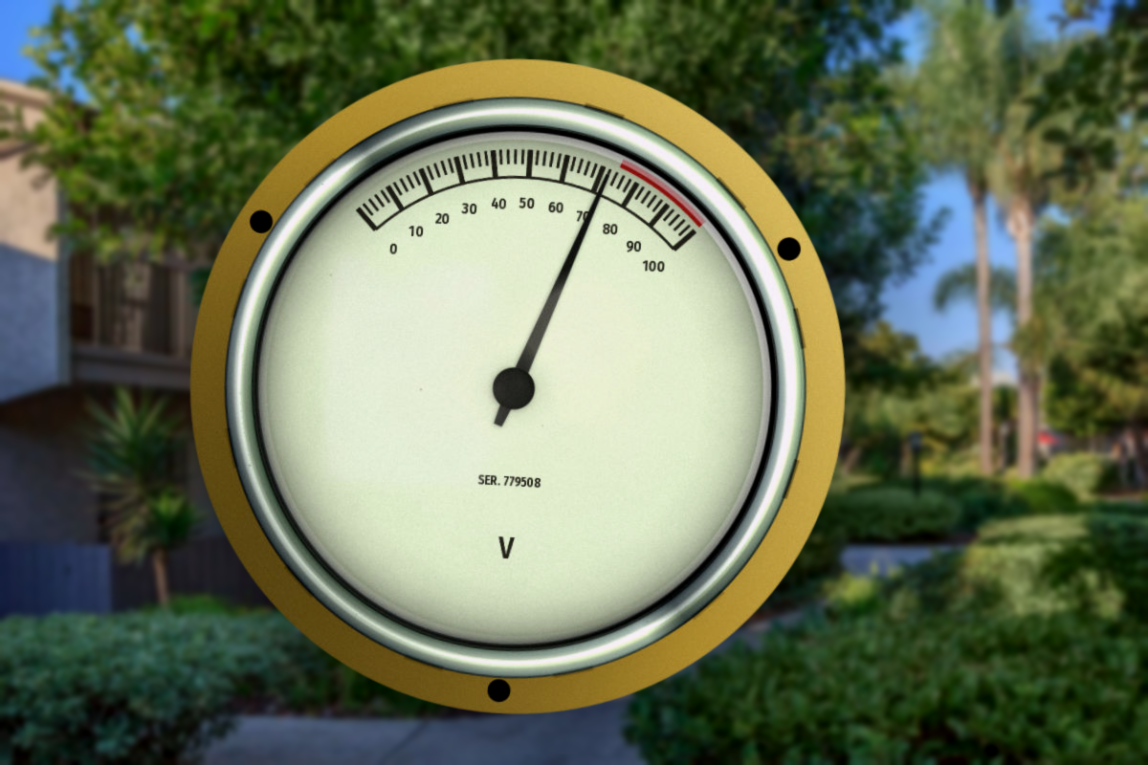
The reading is 72 V
